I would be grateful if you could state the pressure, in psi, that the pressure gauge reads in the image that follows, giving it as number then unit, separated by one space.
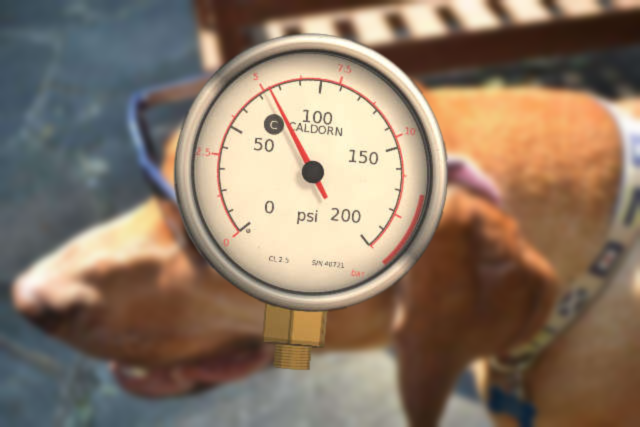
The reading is 75 psi
